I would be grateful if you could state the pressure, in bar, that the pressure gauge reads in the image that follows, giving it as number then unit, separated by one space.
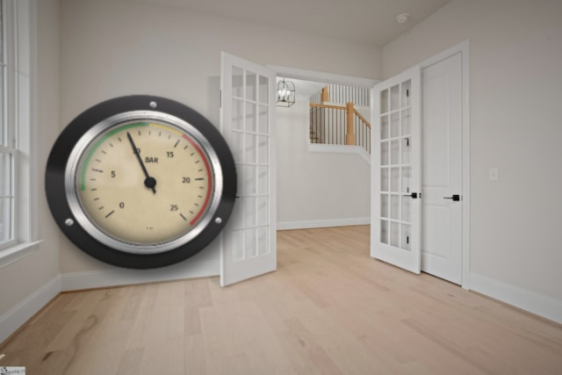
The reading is 10 bar
